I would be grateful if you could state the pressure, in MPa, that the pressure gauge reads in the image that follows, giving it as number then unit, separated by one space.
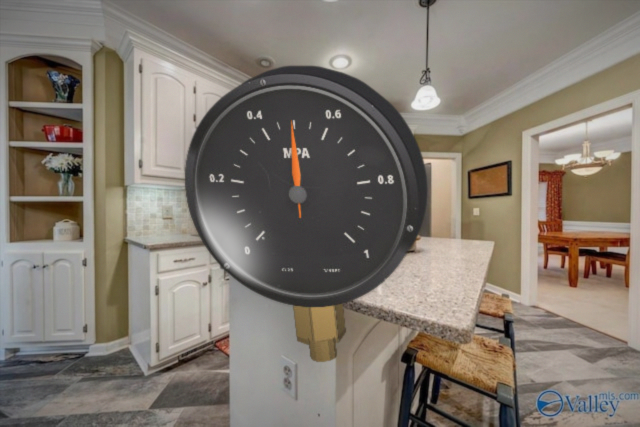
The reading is 0.5 MPa
